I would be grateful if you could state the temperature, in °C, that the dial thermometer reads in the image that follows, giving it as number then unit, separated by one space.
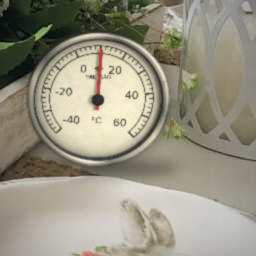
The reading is 10 °C
